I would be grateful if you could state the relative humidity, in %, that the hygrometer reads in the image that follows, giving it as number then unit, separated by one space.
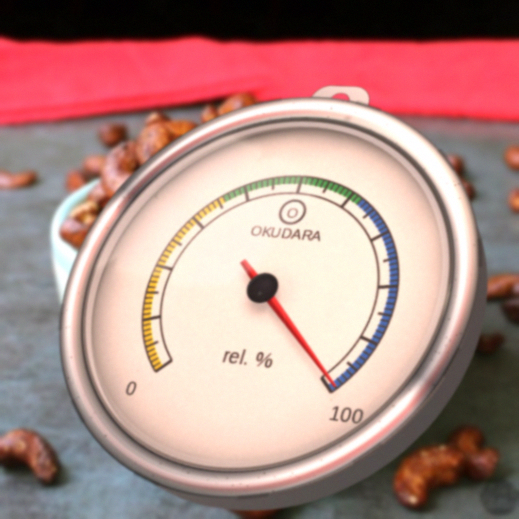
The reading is 99 %
